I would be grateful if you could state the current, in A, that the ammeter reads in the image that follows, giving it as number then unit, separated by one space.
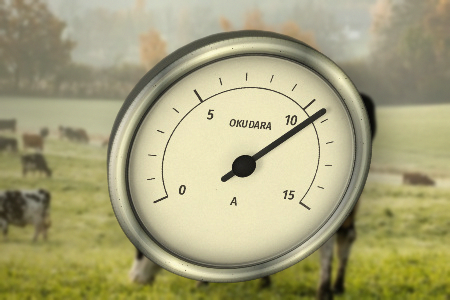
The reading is 10.5 A
